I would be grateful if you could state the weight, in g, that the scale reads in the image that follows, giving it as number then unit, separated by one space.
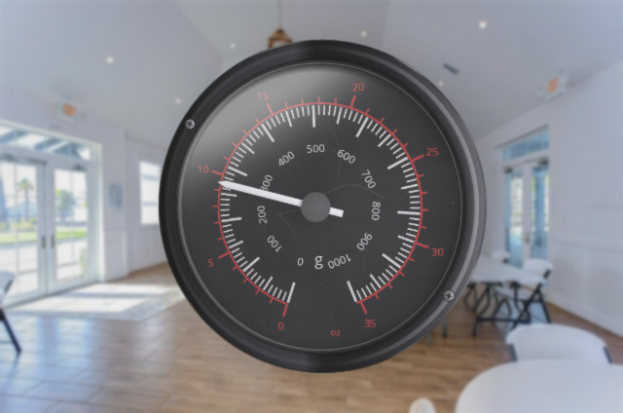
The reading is 270 g
